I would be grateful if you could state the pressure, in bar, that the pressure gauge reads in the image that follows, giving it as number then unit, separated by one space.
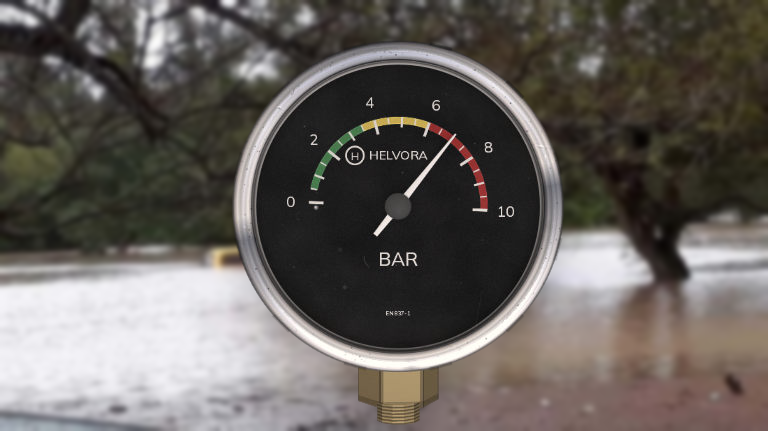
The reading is 7 bar
